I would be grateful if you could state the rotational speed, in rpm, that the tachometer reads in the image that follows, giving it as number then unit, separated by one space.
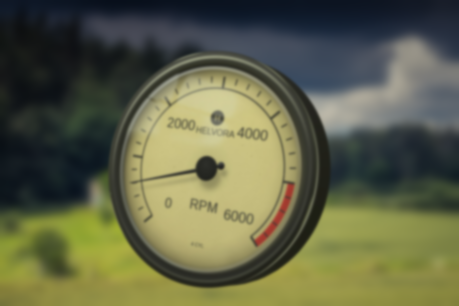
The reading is 600 rpm
